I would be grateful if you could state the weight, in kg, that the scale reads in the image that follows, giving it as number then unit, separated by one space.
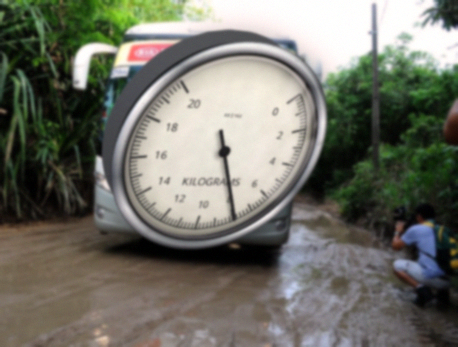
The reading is 8 kg
